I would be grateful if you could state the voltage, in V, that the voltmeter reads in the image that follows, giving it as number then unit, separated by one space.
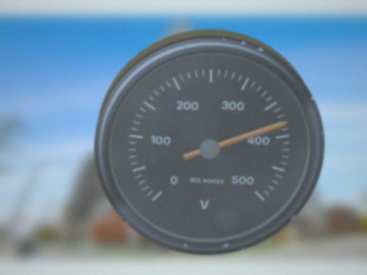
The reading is 380 V
